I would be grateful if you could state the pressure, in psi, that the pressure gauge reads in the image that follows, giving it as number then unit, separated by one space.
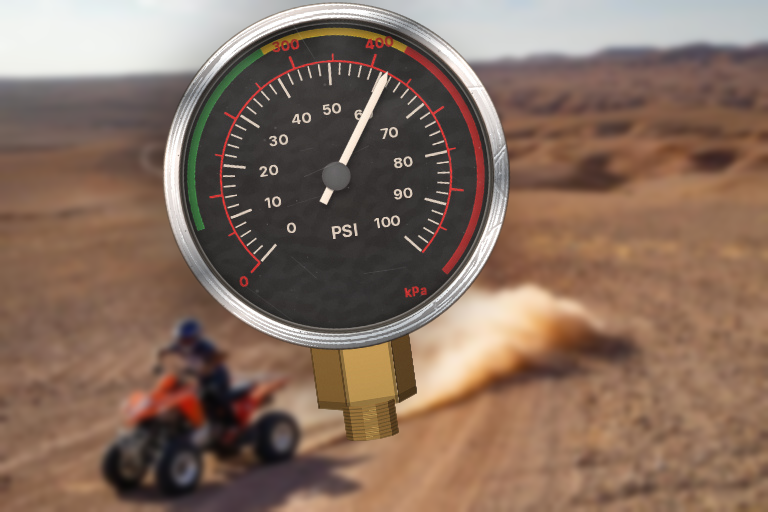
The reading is 61 psi
